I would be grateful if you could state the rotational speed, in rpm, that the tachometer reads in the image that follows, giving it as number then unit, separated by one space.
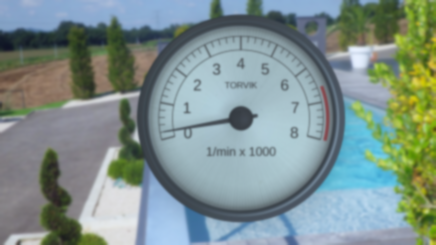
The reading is 200 rpm
